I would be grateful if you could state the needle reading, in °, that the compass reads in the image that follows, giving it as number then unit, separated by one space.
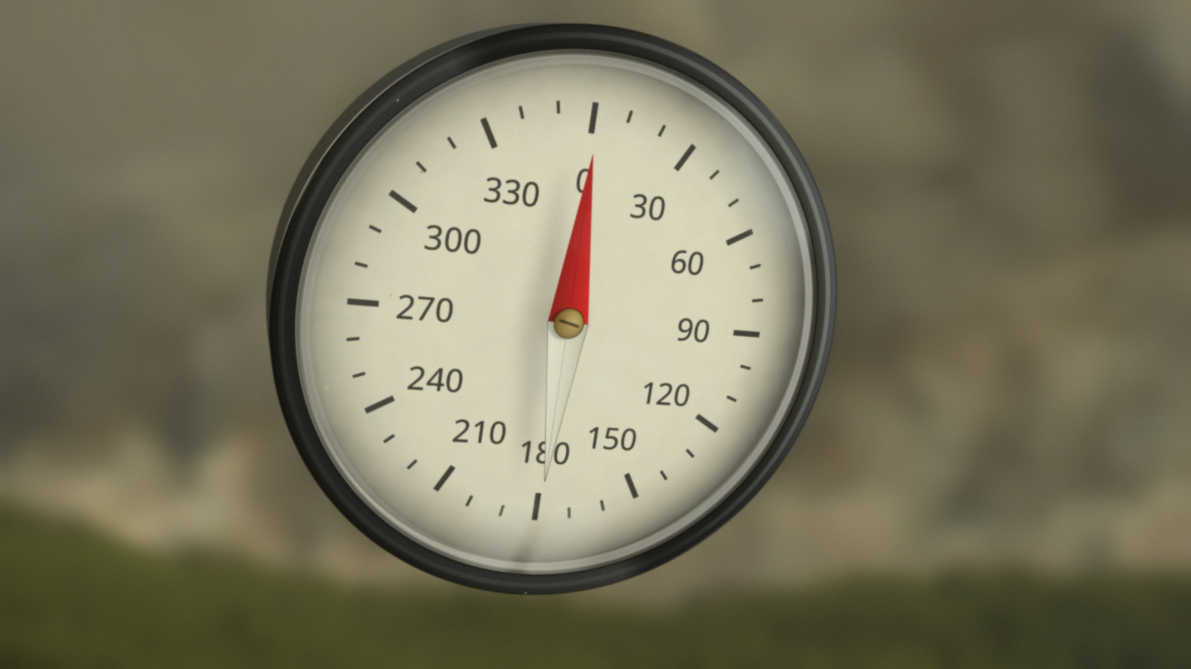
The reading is 0 °
